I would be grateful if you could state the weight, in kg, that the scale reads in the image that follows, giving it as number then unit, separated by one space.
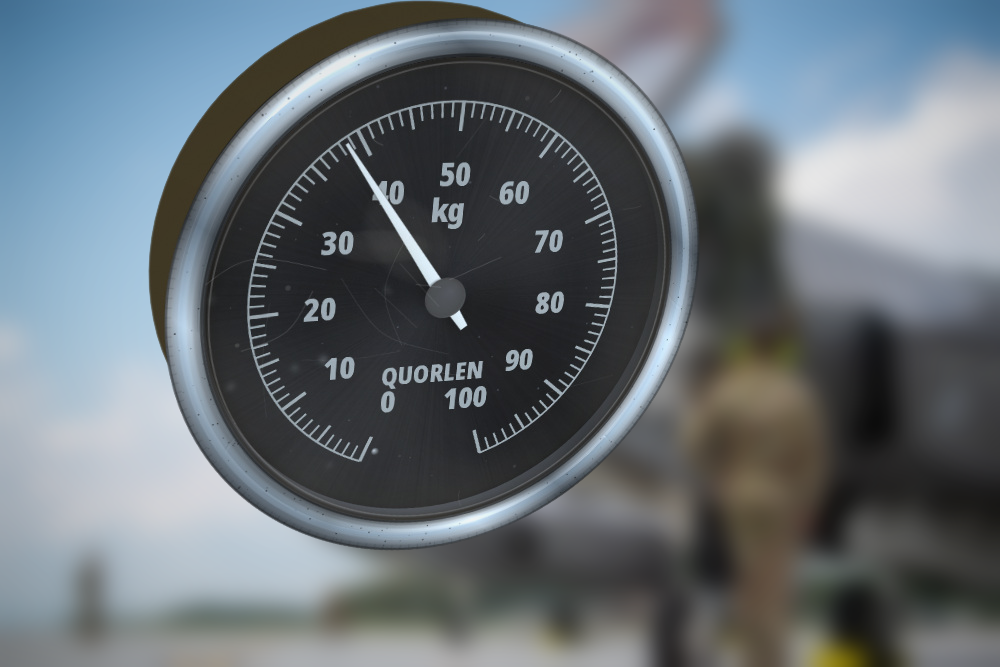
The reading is 38.5 kg
